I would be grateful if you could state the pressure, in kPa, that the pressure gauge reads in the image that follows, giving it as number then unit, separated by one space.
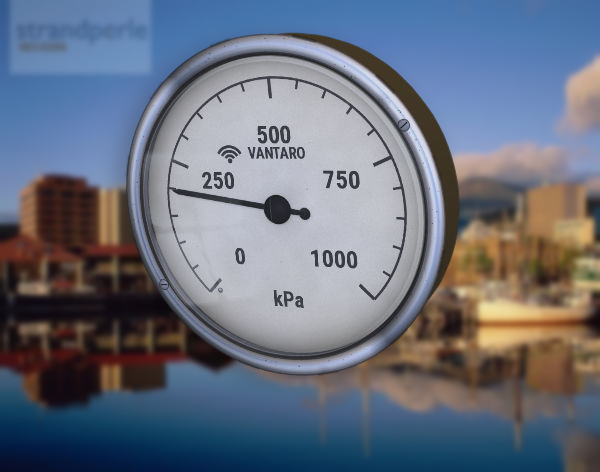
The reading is 200 kPa
